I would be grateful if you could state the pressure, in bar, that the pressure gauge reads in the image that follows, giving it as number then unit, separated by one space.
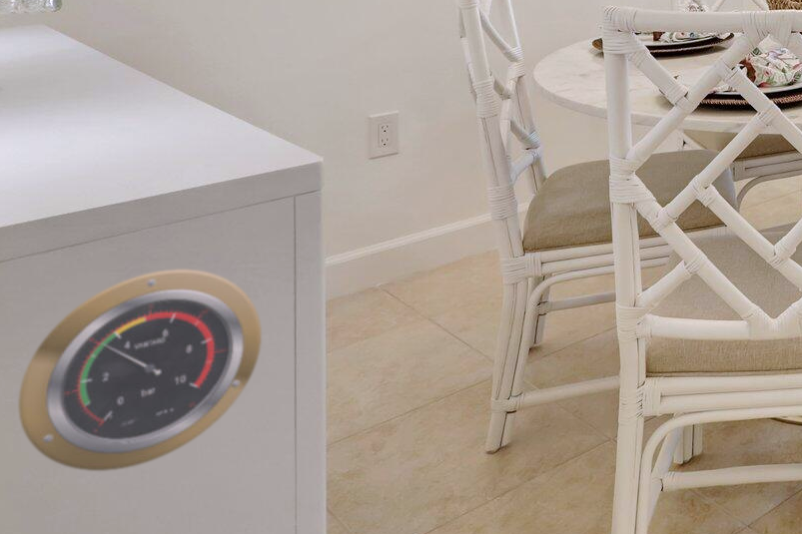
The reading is 3.5 bar
